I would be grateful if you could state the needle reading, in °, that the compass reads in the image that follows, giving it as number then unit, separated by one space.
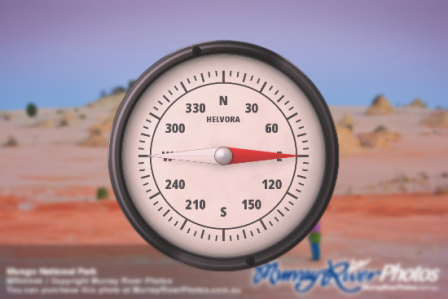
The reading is 90 °
